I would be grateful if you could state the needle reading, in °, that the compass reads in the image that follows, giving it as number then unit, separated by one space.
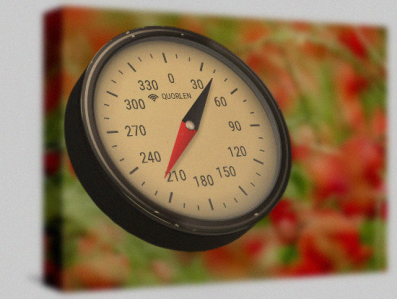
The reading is 220 °
